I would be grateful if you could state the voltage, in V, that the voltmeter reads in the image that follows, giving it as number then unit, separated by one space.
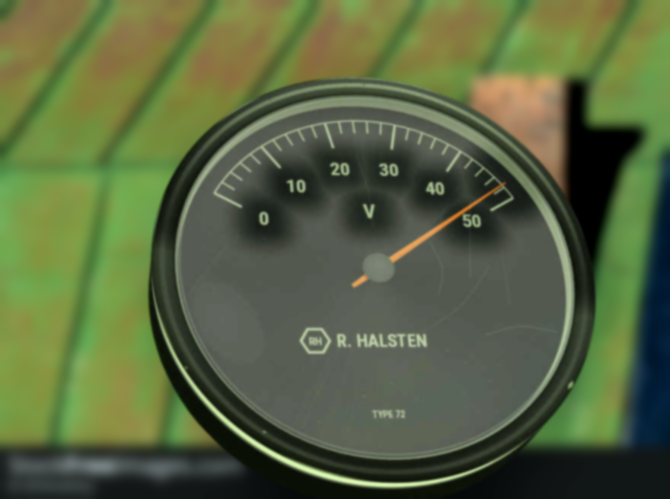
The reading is 48 V
